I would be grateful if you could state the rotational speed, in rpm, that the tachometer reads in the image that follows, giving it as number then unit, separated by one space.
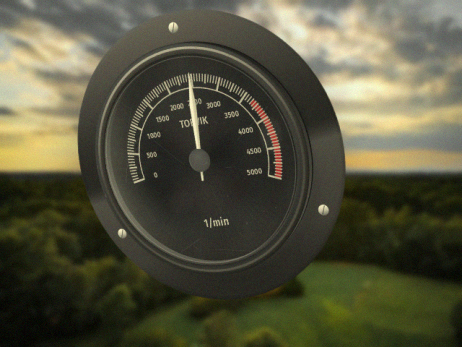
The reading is 2500 rpm
